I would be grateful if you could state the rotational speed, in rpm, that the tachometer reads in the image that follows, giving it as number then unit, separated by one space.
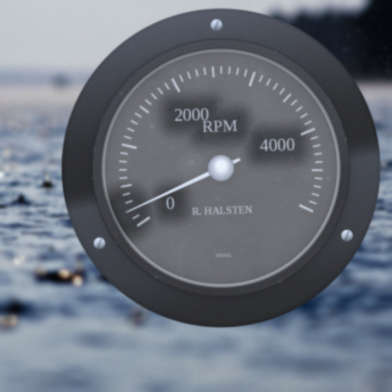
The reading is 200 rpm
